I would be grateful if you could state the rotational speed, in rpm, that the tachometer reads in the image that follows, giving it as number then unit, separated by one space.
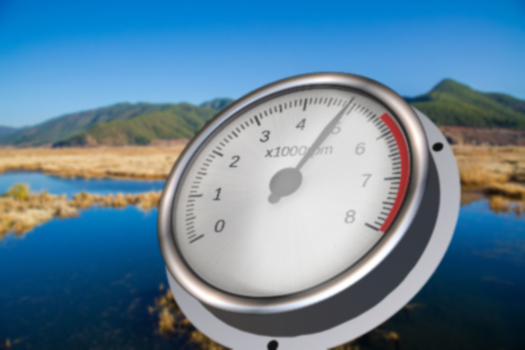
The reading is 5000 rpm
